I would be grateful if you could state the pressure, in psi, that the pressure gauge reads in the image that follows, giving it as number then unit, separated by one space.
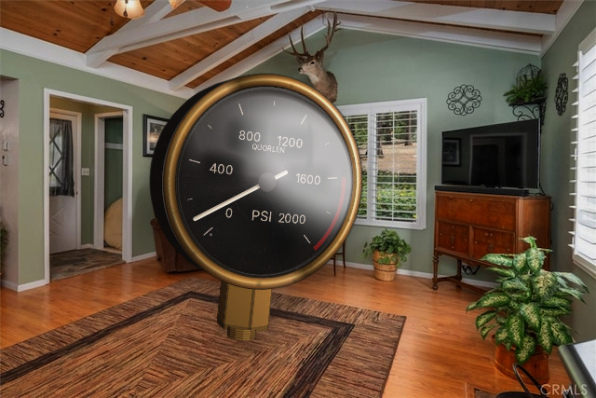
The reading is 100 psi
